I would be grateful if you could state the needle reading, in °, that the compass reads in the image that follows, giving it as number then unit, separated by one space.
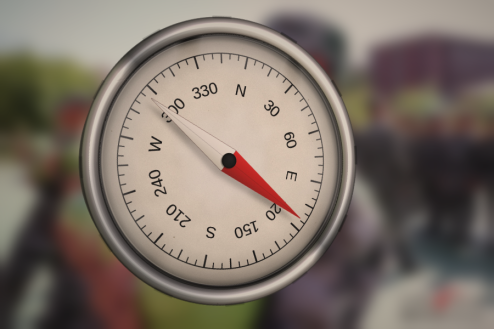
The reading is 115 °
